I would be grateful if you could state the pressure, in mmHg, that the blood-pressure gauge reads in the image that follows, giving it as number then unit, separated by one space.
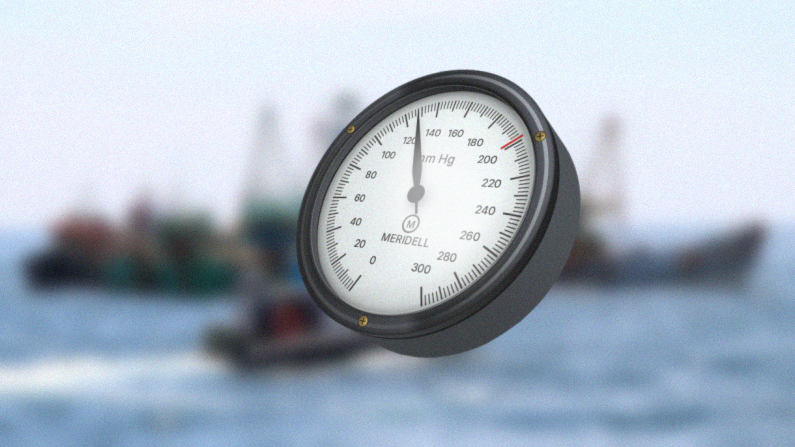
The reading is 130 mmHg
